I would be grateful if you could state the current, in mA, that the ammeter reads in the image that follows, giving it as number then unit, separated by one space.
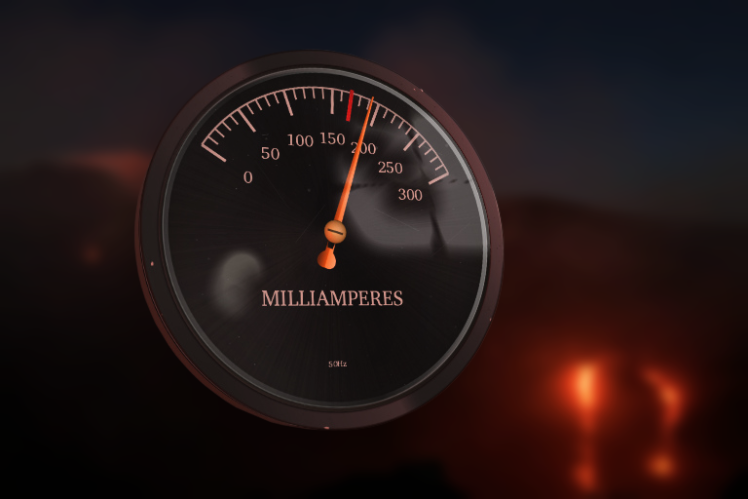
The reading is 190 mA
